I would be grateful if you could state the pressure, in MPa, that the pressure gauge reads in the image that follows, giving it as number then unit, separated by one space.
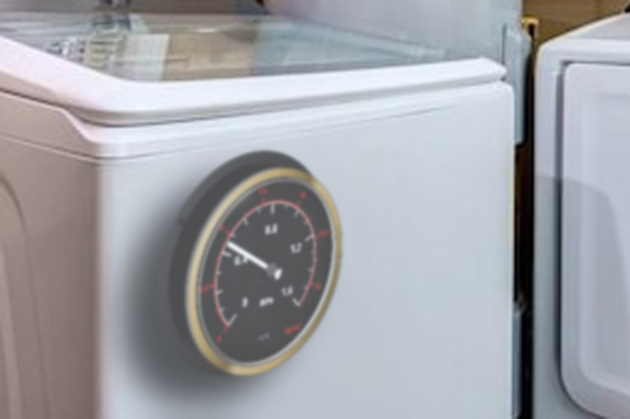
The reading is 0.45 MPa
